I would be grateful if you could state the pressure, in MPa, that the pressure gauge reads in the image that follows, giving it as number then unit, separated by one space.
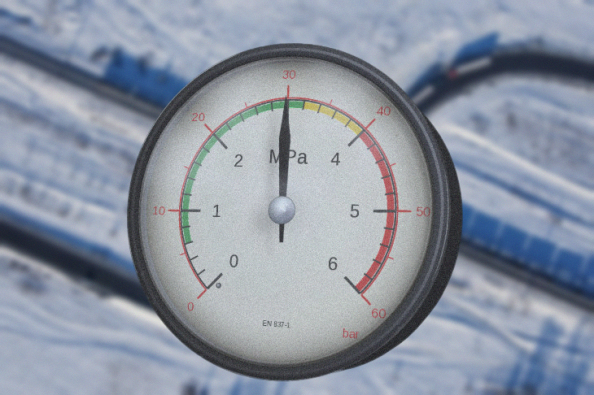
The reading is 3 MPa
